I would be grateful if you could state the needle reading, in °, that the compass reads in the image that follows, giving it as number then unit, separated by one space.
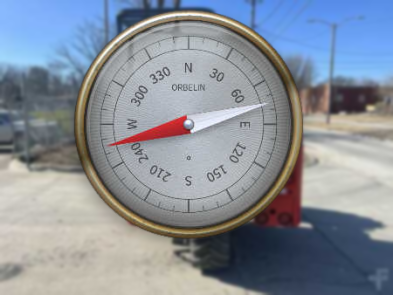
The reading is 255 °
